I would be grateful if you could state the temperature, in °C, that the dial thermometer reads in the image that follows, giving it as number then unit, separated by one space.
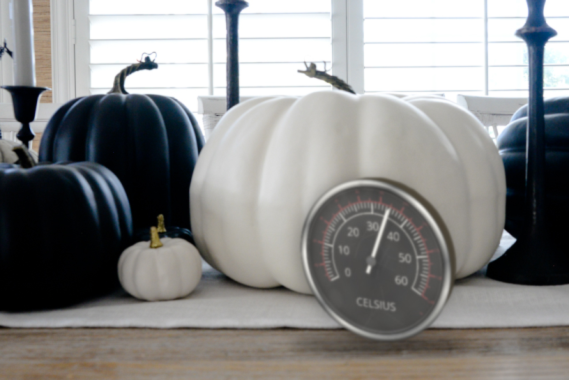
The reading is 35 °C
